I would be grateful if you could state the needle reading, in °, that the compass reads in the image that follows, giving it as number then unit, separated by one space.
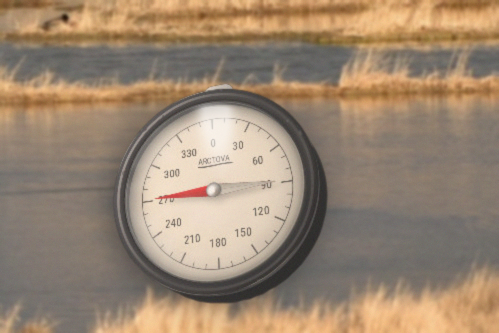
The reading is 270 °
